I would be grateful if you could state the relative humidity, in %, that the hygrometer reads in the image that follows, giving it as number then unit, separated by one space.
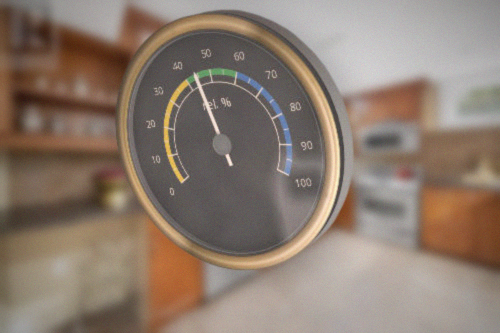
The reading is 45 %
